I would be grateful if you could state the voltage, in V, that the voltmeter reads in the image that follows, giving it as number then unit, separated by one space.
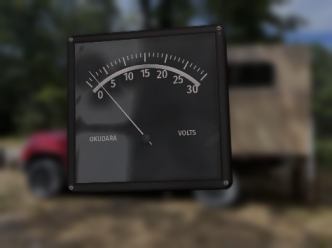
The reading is 2 V
